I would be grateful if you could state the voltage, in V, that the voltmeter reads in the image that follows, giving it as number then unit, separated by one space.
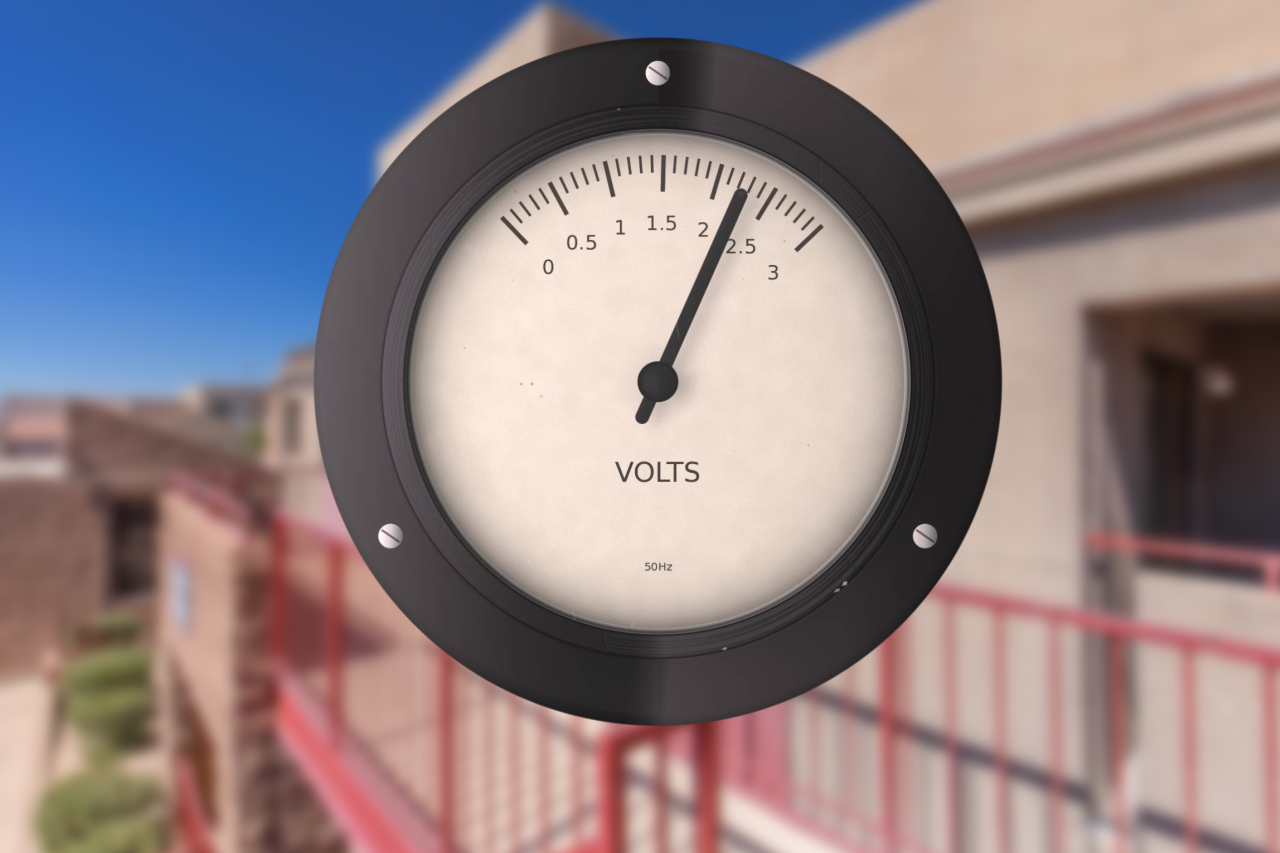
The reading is 2.25 V
